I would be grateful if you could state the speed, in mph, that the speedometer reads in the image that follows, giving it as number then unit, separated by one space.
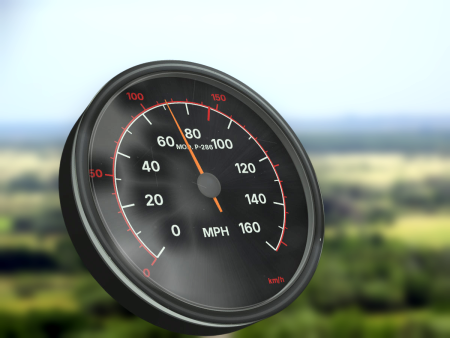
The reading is 70 mph
